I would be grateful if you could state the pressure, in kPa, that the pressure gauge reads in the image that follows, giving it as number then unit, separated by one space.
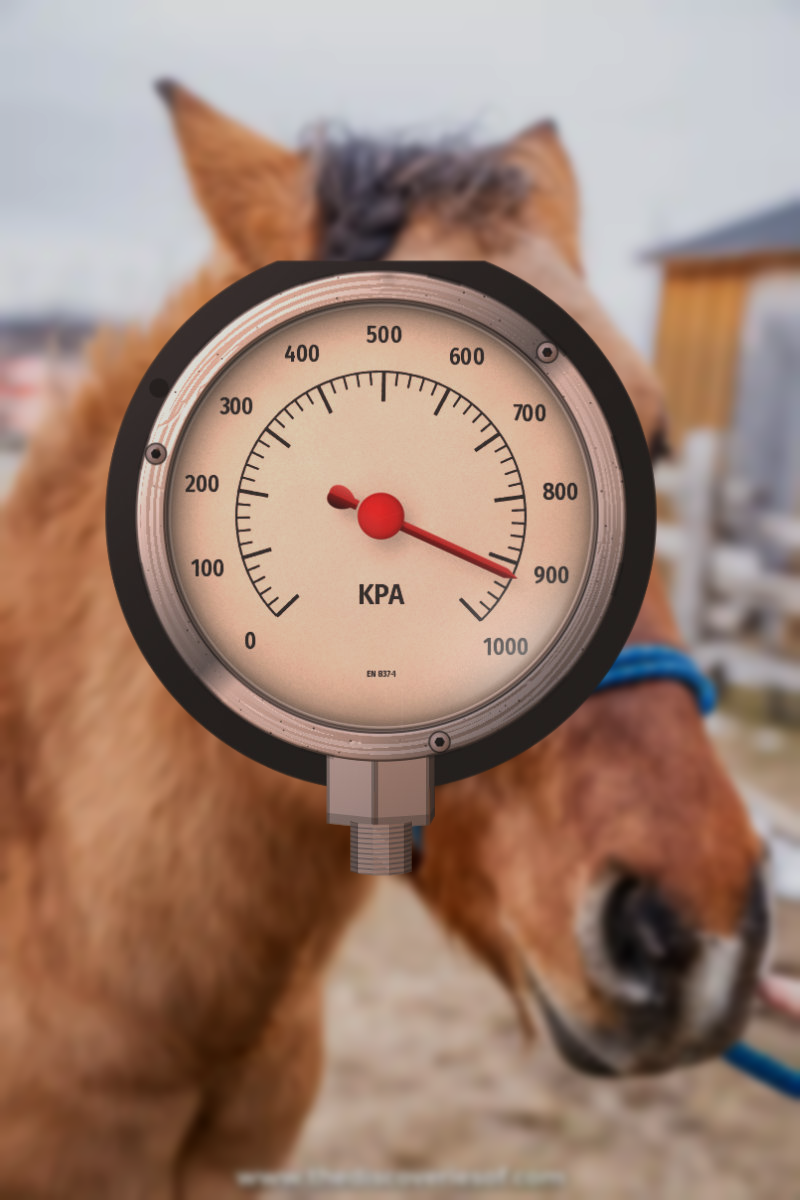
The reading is 920 kPa
